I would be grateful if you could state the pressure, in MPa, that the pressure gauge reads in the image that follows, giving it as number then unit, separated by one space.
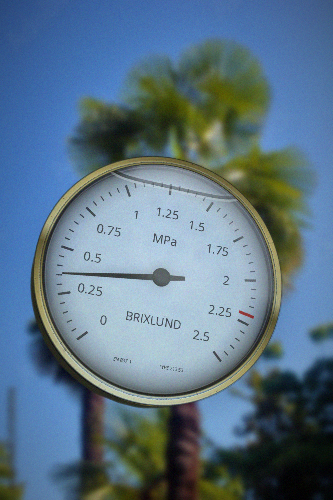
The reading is 0.35 MPa
